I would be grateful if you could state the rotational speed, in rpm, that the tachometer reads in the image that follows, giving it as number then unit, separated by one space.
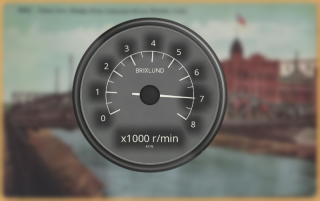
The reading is 7000 rpm
